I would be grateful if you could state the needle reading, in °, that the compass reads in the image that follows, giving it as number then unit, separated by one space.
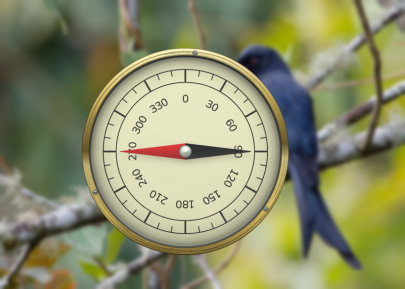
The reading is 270 °
